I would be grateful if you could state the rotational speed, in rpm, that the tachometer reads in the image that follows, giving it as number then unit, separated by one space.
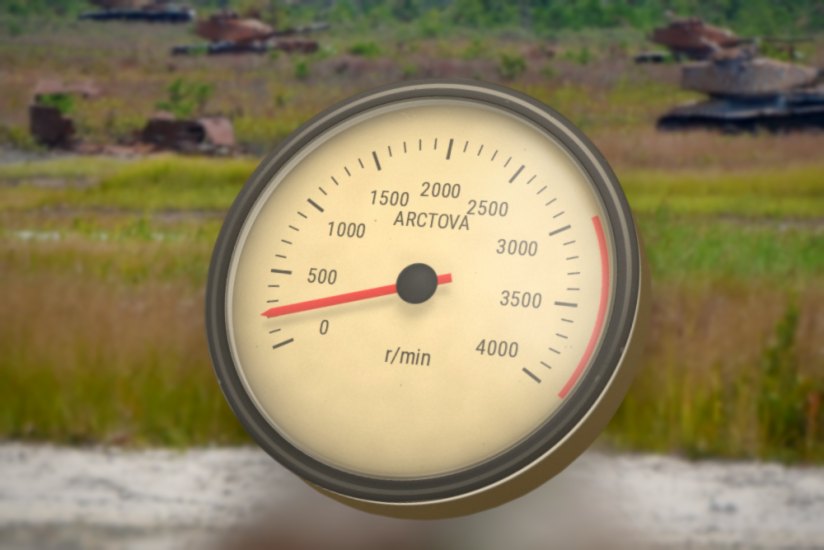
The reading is 200 rpm
